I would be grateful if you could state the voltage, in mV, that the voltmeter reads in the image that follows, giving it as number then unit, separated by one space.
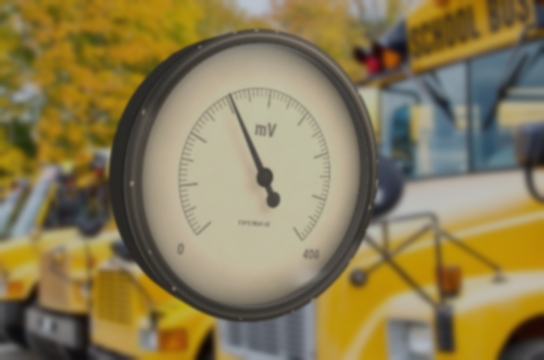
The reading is 150 mV
